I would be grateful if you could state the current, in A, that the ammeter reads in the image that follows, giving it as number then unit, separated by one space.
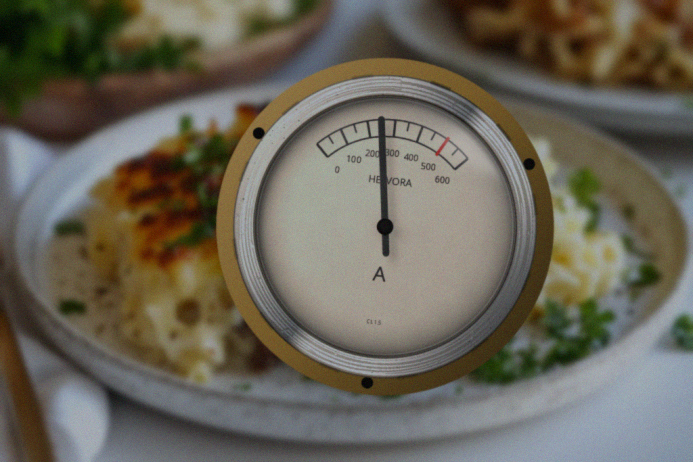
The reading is 250 A
